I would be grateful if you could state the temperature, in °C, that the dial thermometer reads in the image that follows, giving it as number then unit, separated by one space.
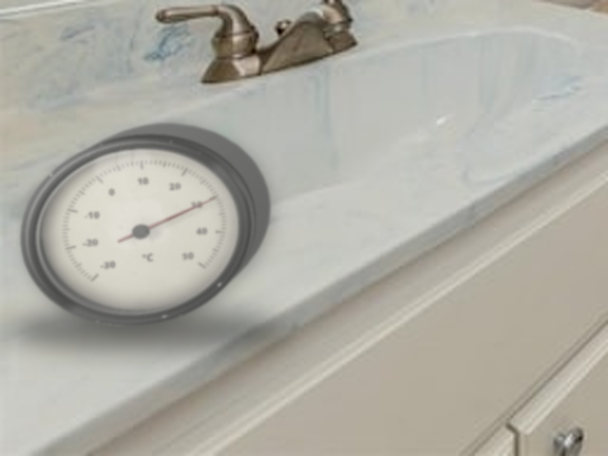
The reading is 30 °C
